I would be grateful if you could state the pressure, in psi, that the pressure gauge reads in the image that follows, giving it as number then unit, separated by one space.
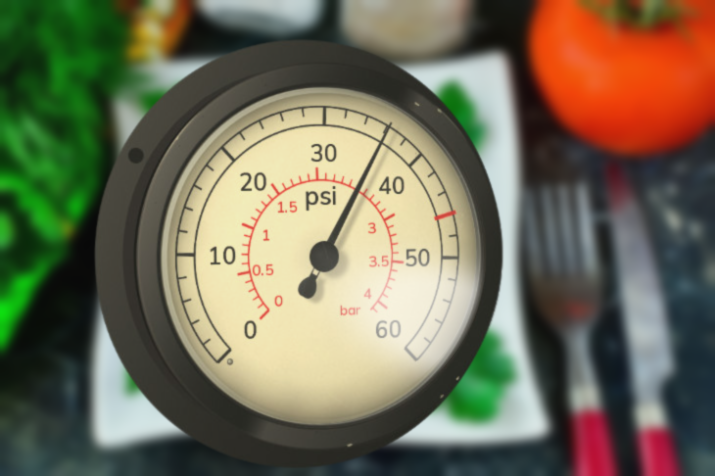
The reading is 36 psi
